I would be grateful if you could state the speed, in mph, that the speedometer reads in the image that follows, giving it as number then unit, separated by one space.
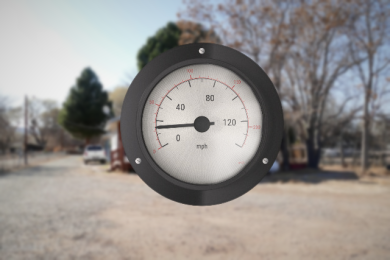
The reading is 15 mph
